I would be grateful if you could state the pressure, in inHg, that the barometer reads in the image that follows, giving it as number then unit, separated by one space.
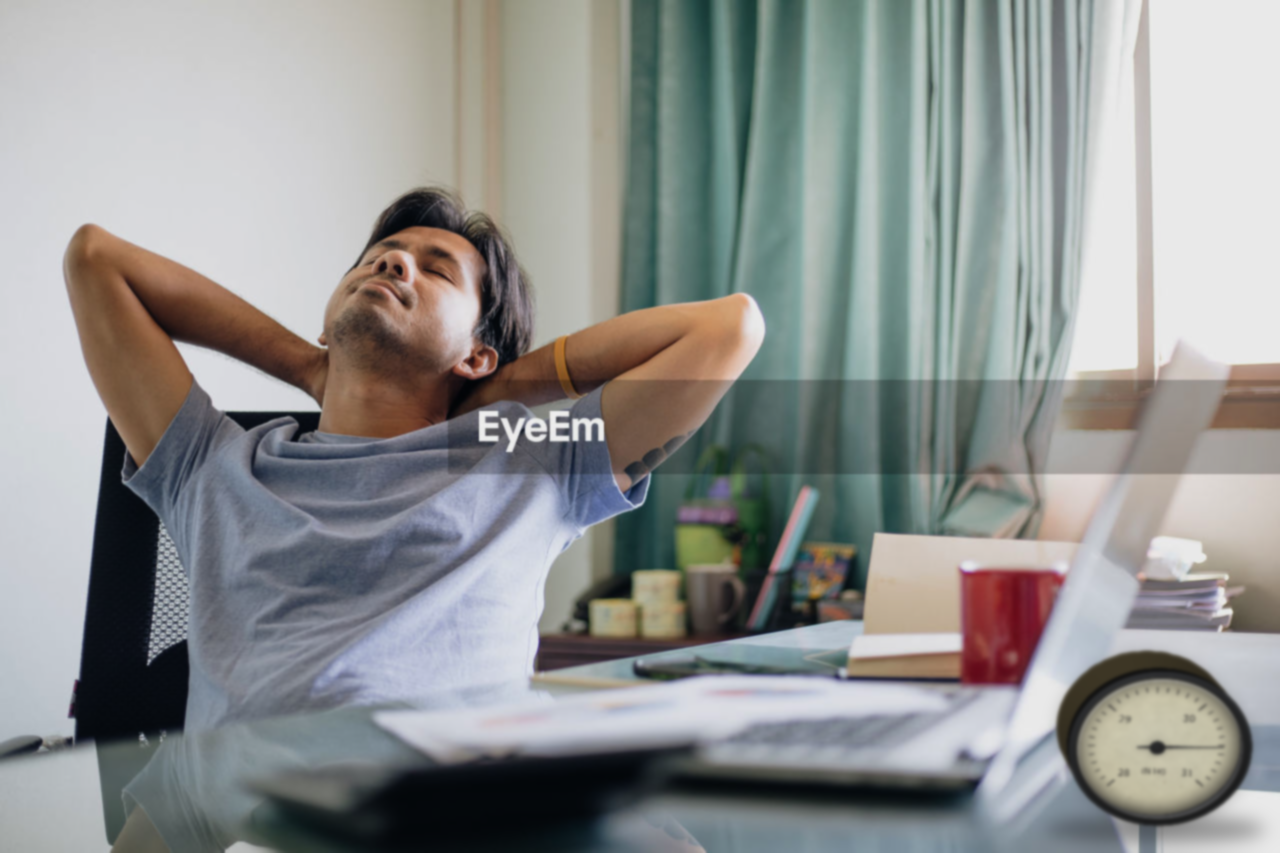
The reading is 30.5 inHg
